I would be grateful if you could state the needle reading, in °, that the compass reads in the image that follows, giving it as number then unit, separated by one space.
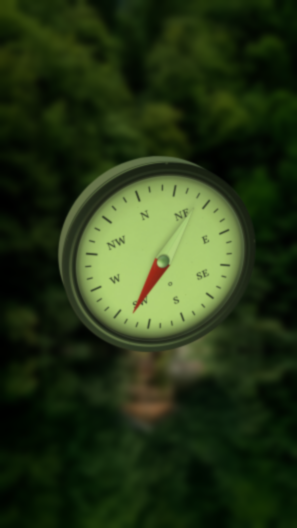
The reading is 230 °
